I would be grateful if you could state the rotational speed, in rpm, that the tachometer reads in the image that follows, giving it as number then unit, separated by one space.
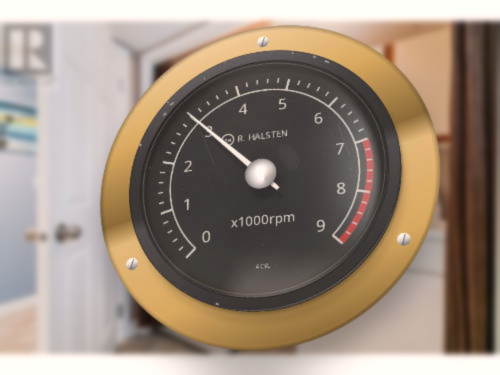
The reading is 3000 rpm
